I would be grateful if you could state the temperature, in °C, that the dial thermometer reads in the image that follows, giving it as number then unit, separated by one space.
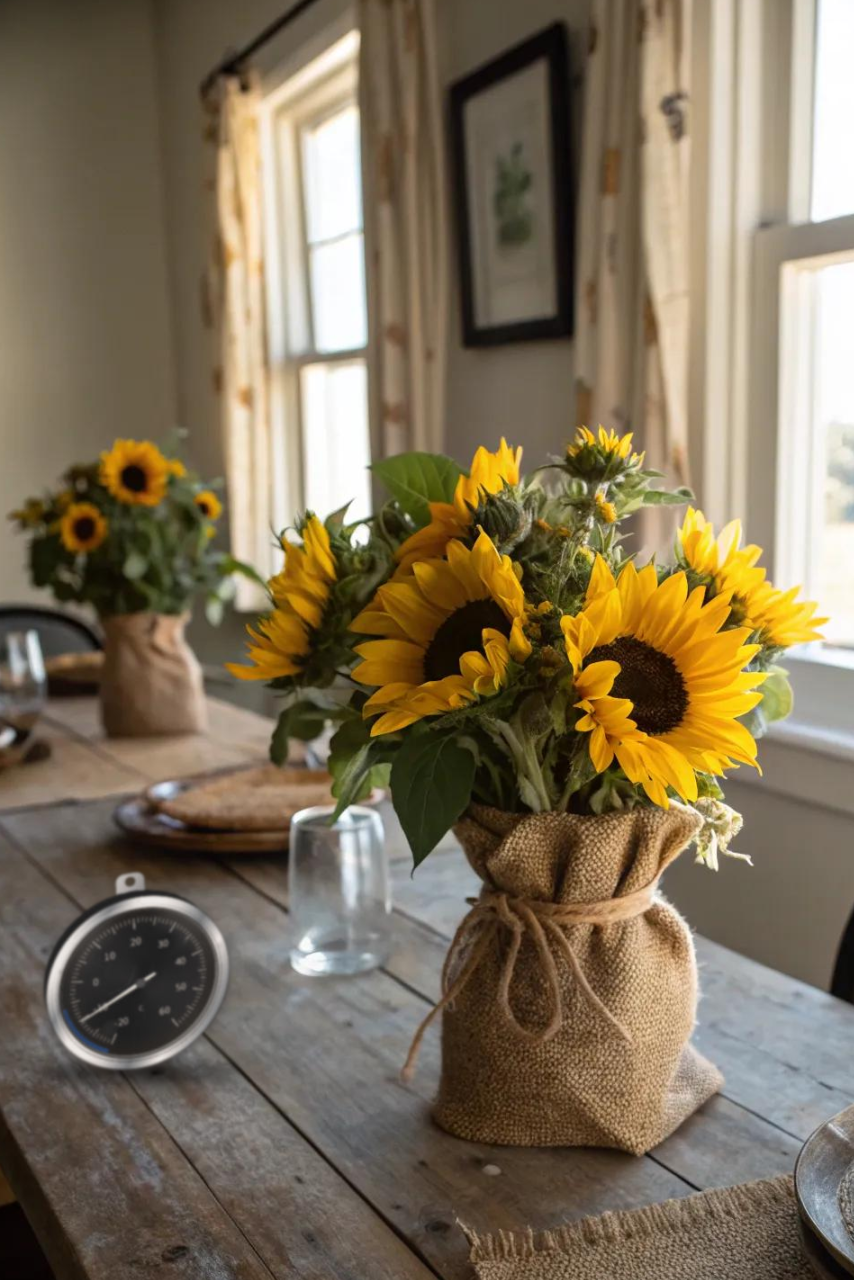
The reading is -10 °C
